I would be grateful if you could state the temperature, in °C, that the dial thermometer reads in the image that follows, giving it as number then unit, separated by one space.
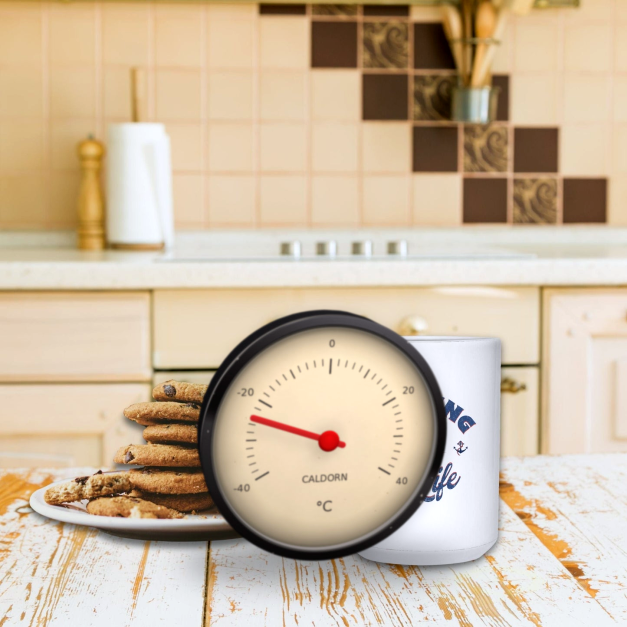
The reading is -24 °C
